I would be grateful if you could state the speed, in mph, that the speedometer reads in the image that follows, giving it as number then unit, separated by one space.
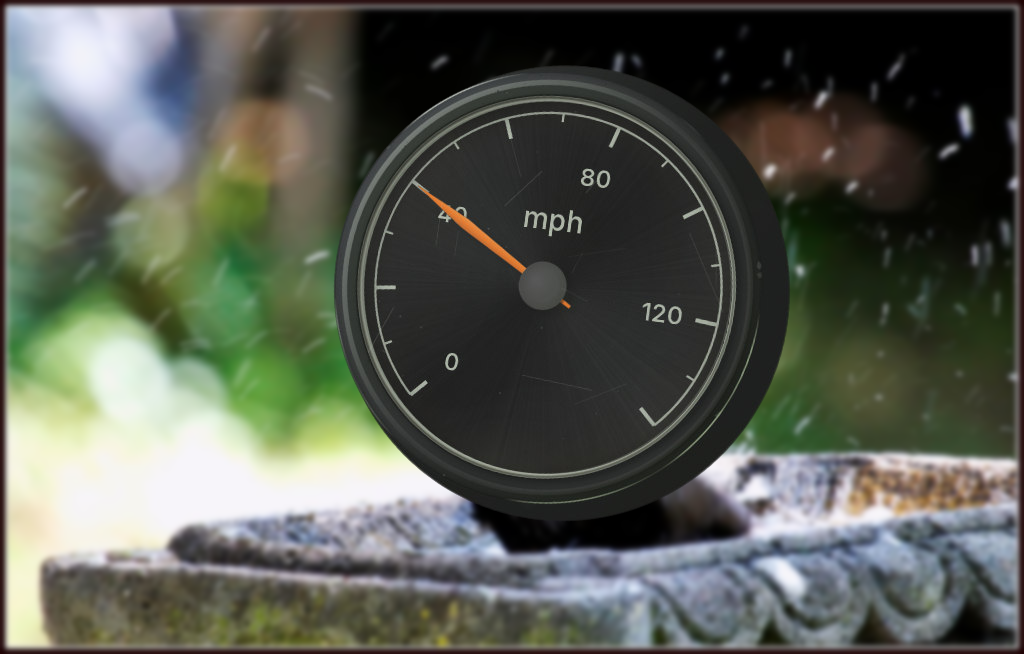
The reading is 40 mph
